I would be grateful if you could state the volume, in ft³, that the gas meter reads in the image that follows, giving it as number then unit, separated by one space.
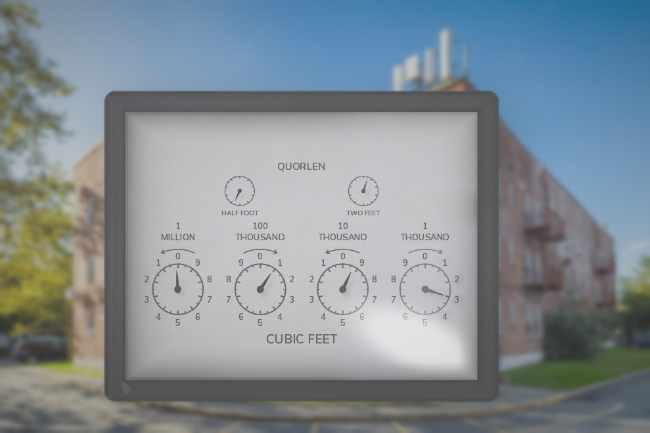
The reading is 9300 ft³
